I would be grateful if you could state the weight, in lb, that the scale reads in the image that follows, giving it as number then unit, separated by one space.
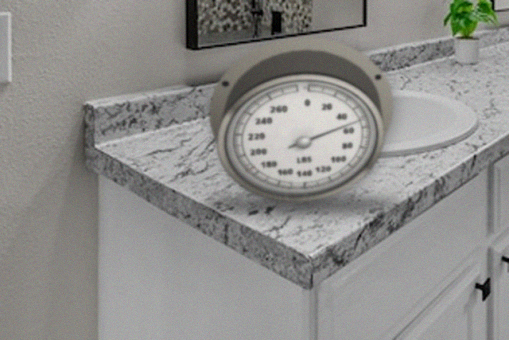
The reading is 50 lb
